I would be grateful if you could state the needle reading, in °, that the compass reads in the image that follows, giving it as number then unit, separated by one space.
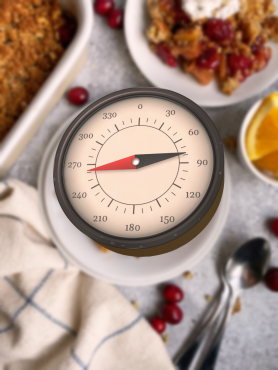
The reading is 260 °
